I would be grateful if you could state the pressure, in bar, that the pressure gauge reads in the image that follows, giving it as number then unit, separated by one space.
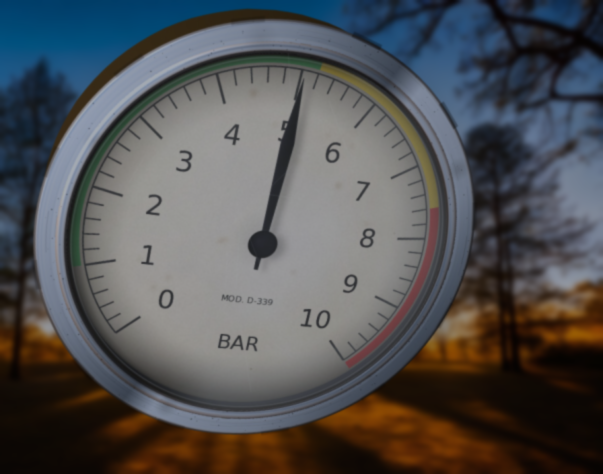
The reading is 5 bar
